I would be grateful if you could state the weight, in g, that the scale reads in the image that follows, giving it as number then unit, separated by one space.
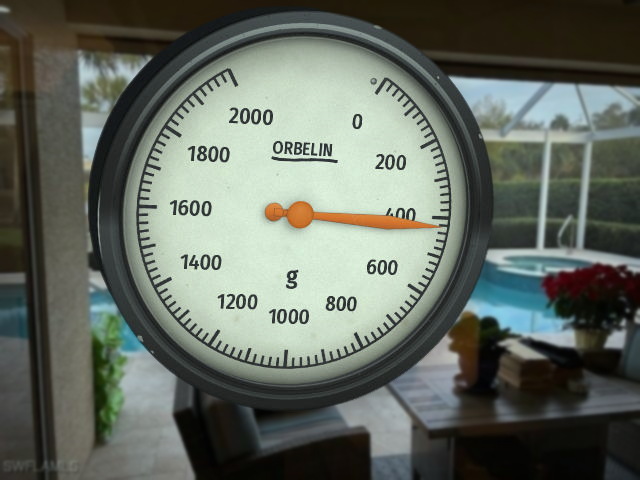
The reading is 420 g
